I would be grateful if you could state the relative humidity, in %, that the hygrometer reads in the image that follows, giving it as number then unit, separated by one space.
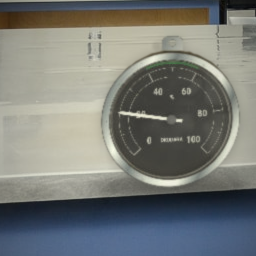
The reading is 20 %
